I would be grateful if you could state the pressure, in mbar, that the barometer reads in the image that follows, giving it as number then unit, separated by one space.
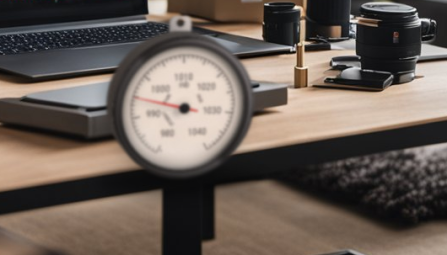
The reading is 995 mbar
